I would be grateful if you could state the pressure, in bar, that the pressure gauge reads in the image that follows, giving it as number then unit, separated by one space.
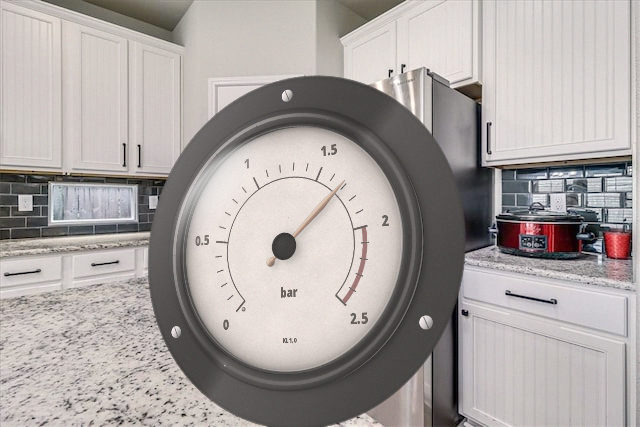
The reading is 1.7 bar
